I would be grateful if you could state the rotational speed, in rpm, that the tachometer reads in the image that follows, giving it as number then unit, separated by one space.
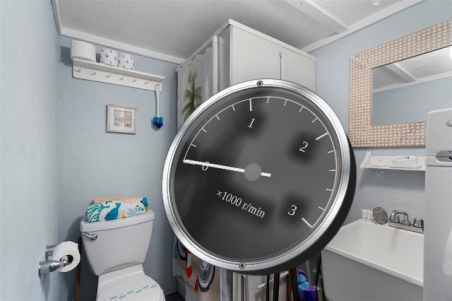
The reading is 0 rpm
